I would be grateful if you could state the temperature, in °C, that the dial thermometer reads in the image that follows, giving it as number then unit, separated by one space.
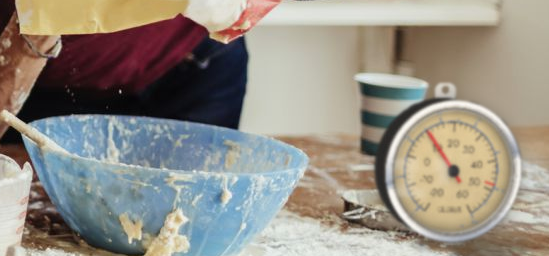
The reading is 10 °C
